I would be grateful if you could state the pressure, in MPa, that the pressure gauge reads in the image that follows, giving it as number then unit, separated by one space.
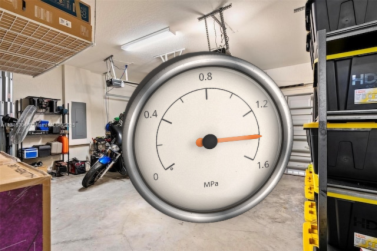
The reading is 1.4 MPa
